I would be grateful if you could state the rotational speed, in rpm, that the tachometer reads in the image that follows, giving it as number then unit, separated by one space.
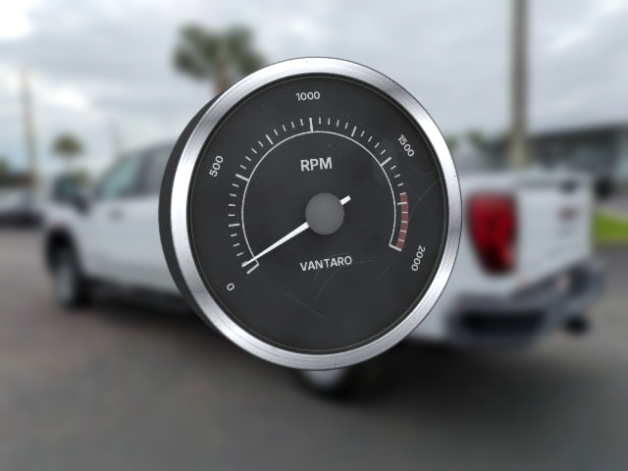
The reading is 50 rpm
